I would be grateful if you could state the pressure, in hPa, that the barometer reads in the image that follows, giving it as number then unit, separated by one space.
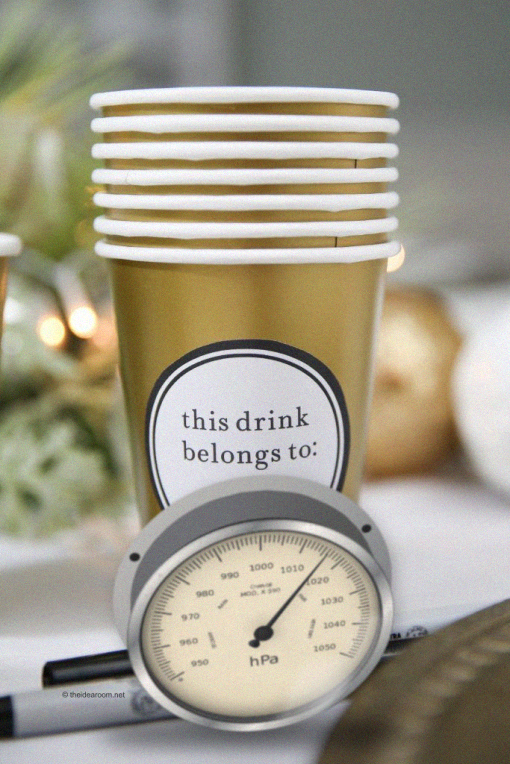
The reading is 1015 hPa
